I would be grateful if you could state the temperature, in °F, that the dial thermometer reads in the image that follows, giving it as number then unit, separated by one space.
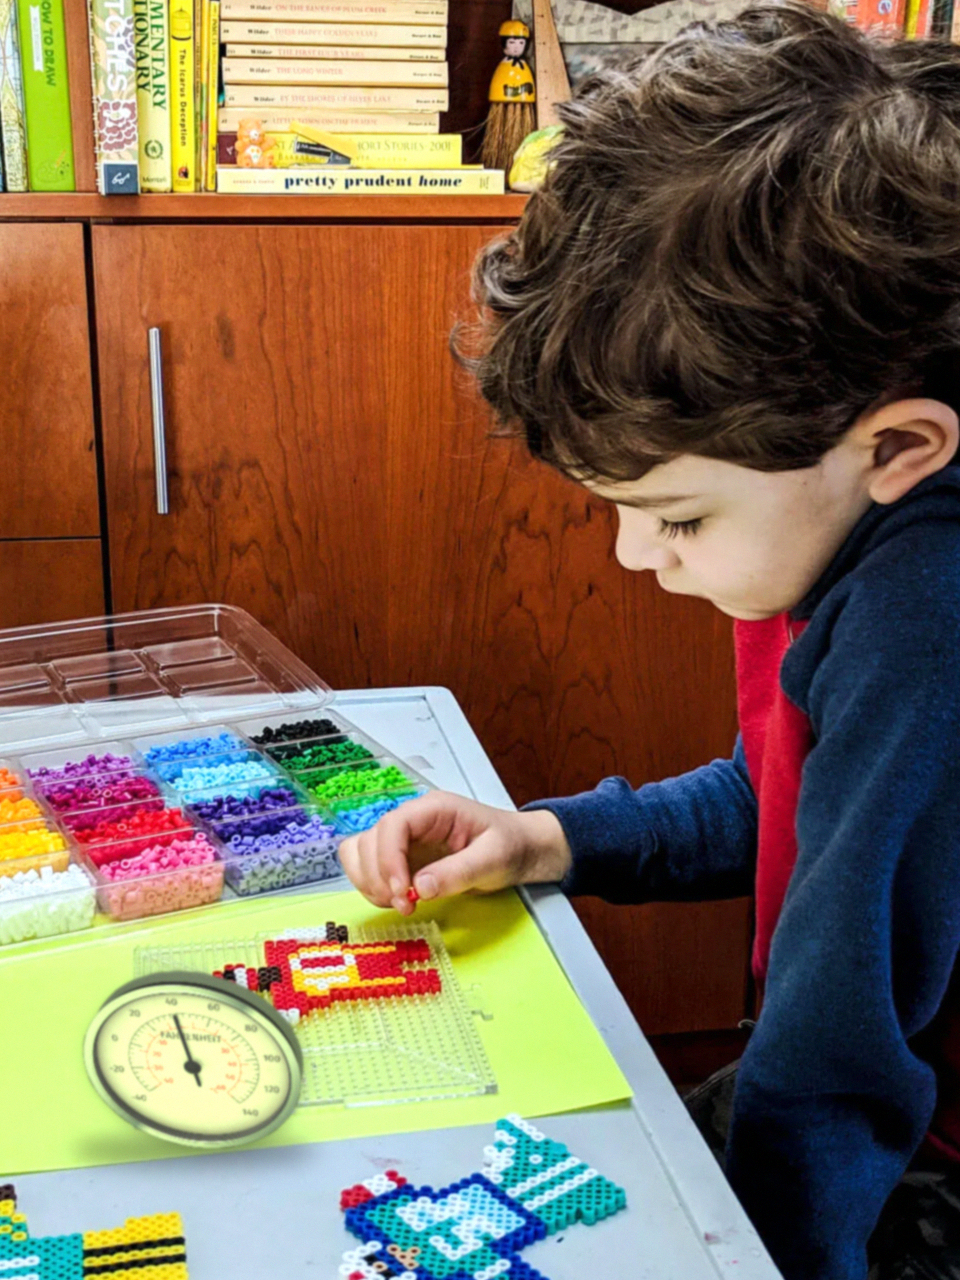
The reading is 40 °F
